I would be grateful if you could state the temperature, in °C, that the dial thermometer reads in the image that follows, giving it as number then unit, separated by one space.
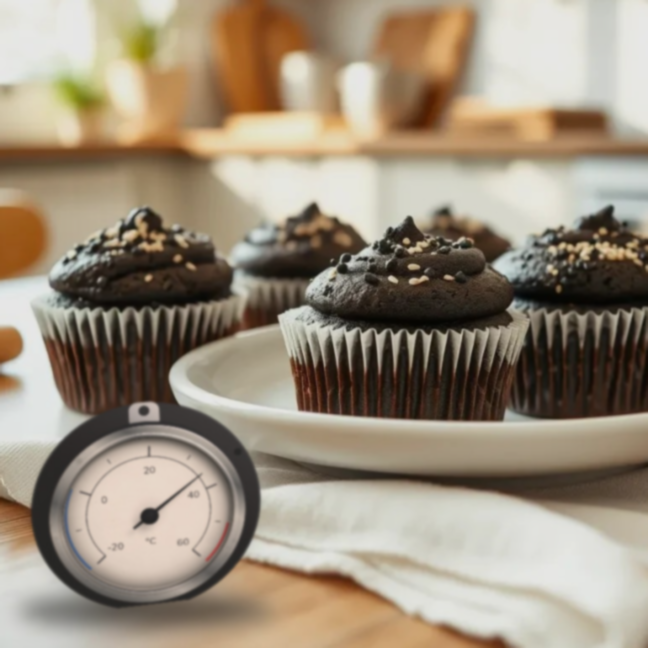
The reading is 35 °C
